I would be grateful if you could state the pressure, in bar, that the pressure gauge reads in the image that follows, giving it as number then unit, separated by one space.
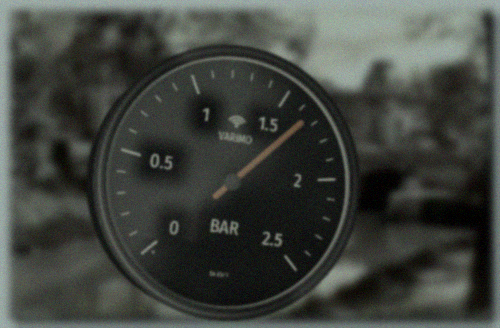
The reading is 1.65 bar
